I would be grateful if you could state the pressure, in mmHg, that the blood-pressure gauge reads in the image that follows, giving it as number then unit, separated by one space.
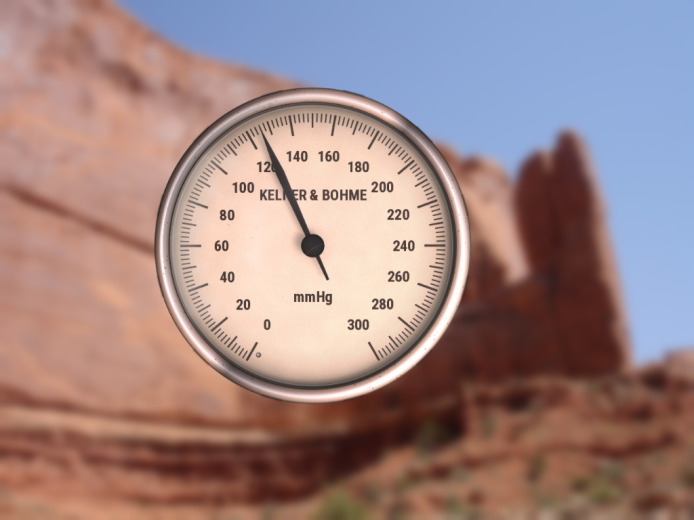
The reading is 126 mmHg
